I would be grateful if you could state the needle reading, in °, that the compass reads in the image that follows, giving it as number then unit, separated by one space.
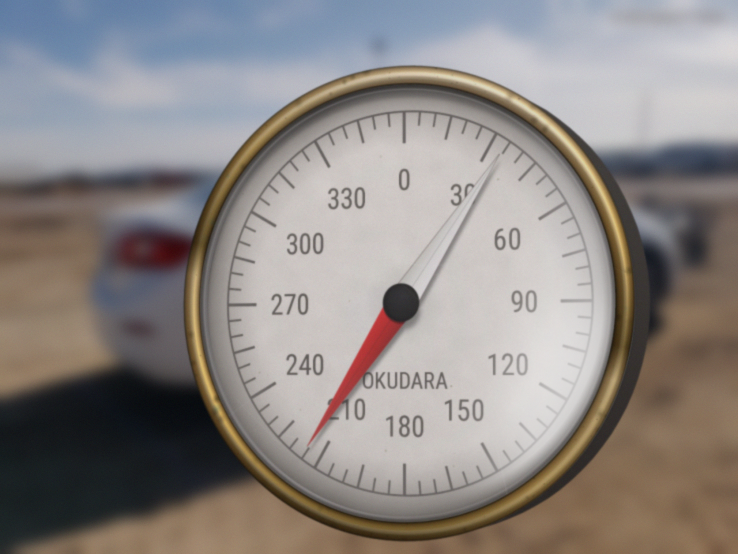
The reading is 215 °
